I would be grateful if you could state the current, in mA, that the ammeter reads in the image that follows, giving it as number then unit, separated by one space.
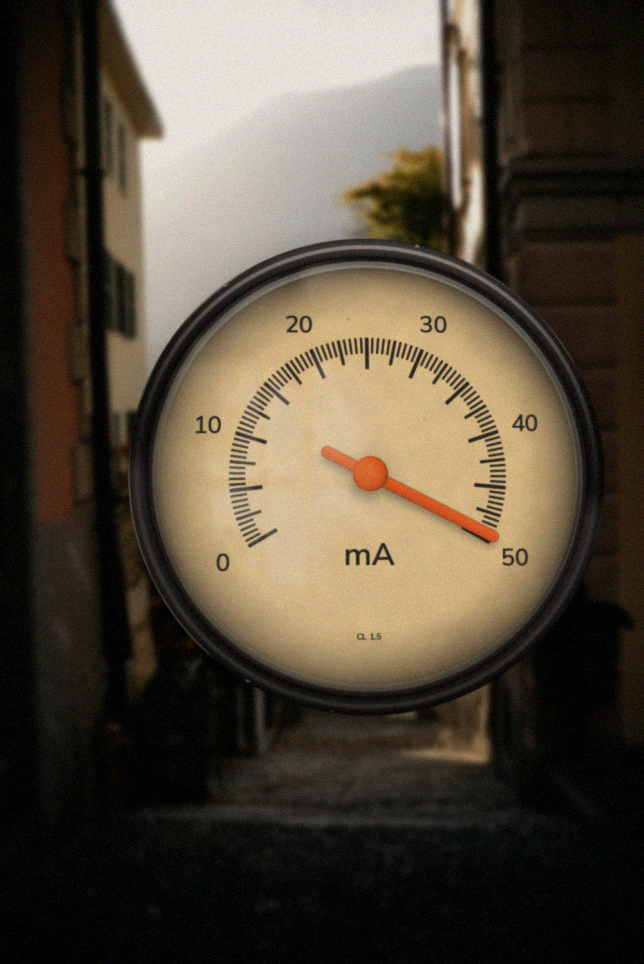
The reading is 49.5 mA
